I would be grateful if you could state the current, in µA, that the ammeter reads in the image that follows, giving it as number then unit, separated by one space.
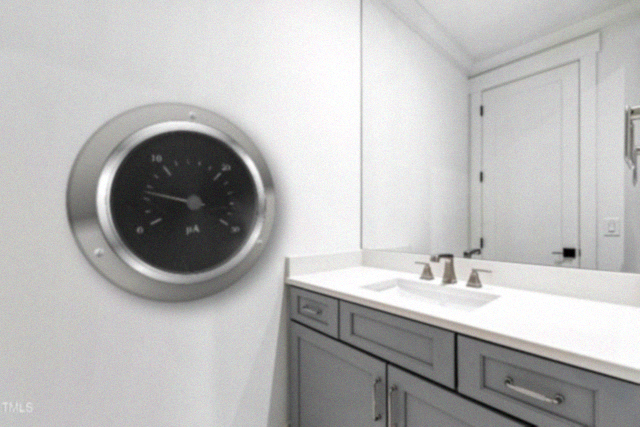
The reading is 5 µA
